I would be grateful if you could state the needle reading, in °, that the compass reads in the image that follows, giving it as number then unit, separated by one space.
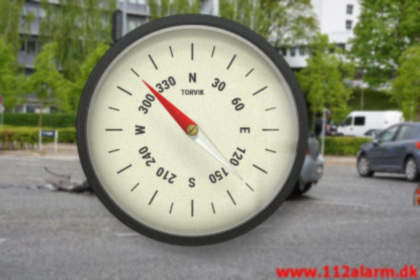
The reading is 315 °
